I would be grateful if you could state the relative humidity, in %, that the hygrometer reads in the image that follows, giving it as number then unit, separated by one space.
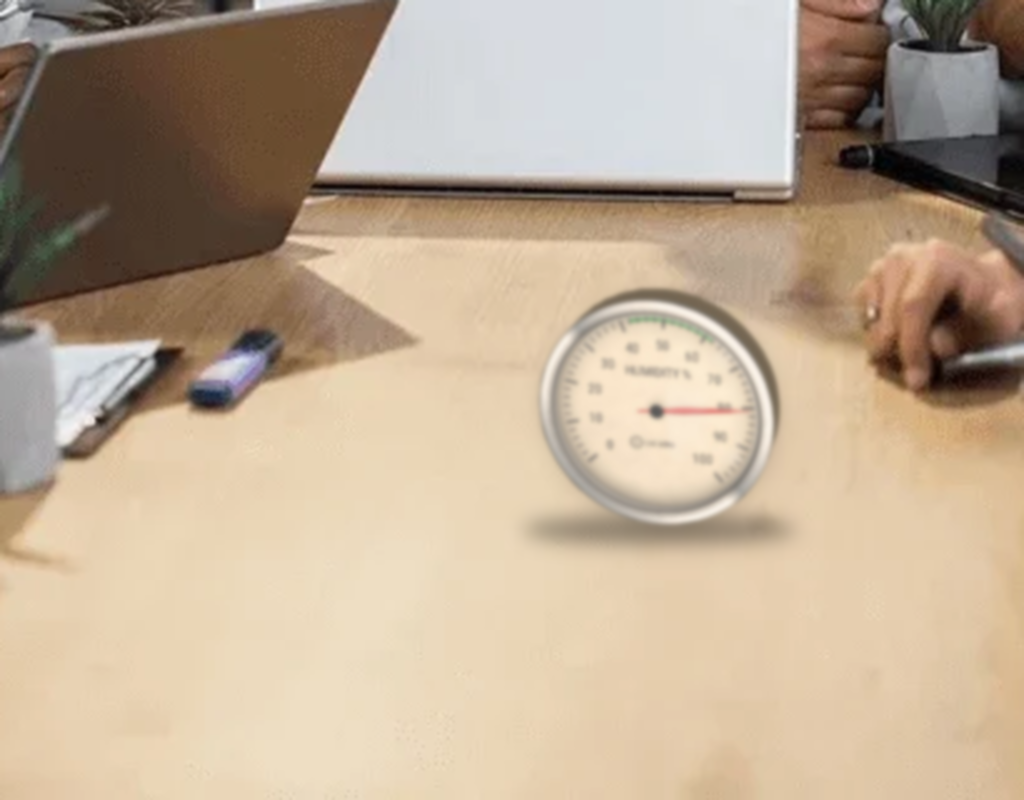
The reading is 80 %
